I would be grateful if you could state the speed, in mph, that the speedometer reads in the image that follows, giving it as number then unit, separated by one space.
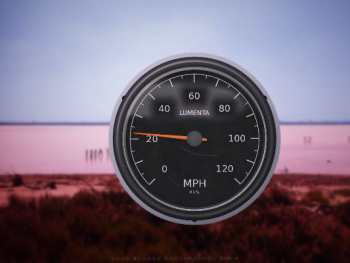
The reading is 22.5 mph
